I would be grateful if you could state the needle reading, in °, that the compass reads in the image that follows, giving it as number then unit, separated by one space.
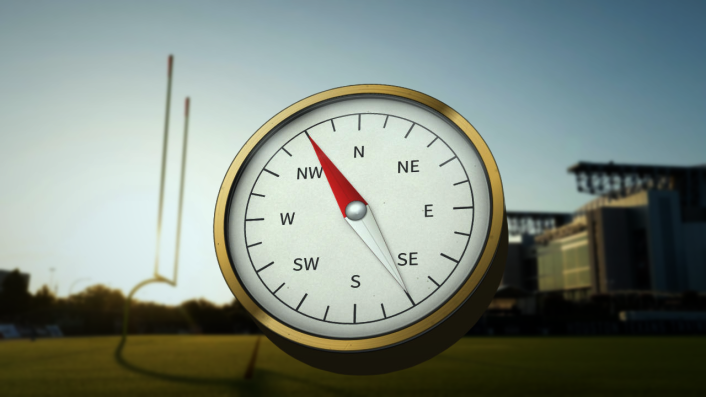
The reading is 330 °
